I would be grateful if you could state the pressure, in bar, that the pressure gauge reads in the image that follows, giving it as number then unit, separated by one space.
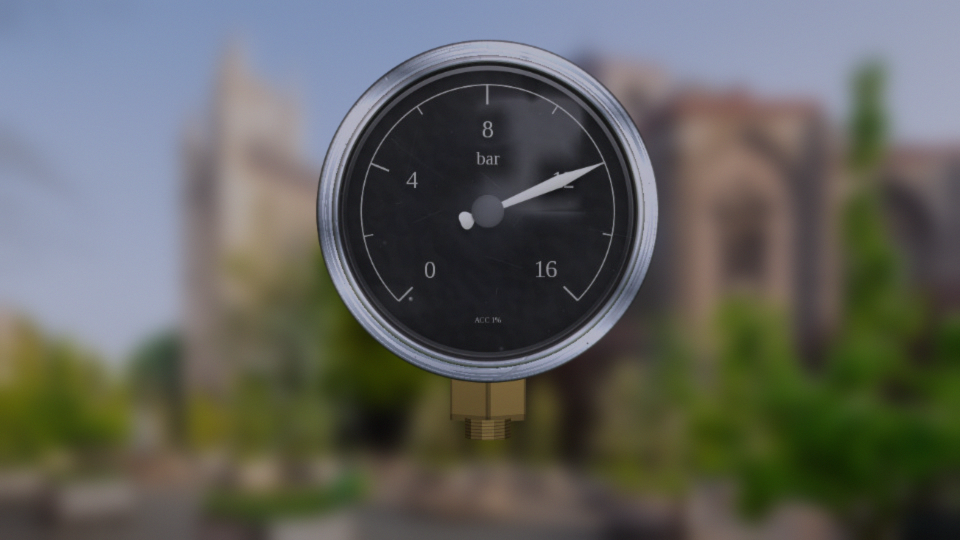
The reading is 12 bar
